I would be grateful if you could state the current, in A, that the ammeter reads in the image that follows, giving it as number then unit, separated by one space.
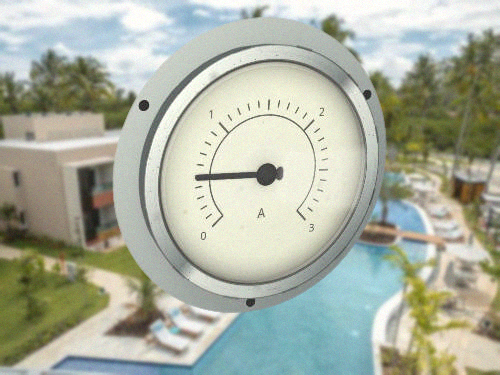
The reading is 0.5 A
